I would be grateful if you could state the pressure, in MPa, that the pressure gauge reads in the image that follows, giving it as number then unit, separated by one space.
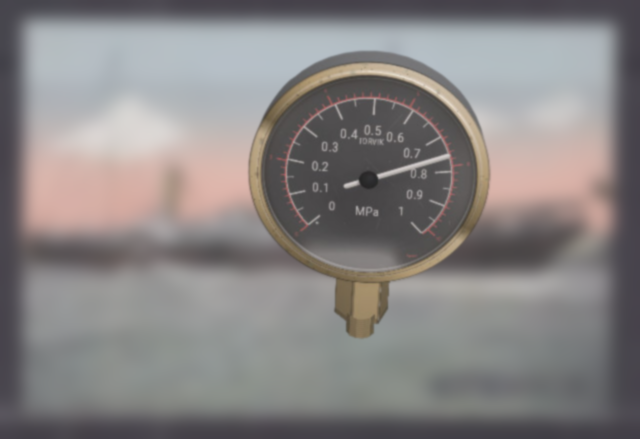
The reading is 0.75 MPa
